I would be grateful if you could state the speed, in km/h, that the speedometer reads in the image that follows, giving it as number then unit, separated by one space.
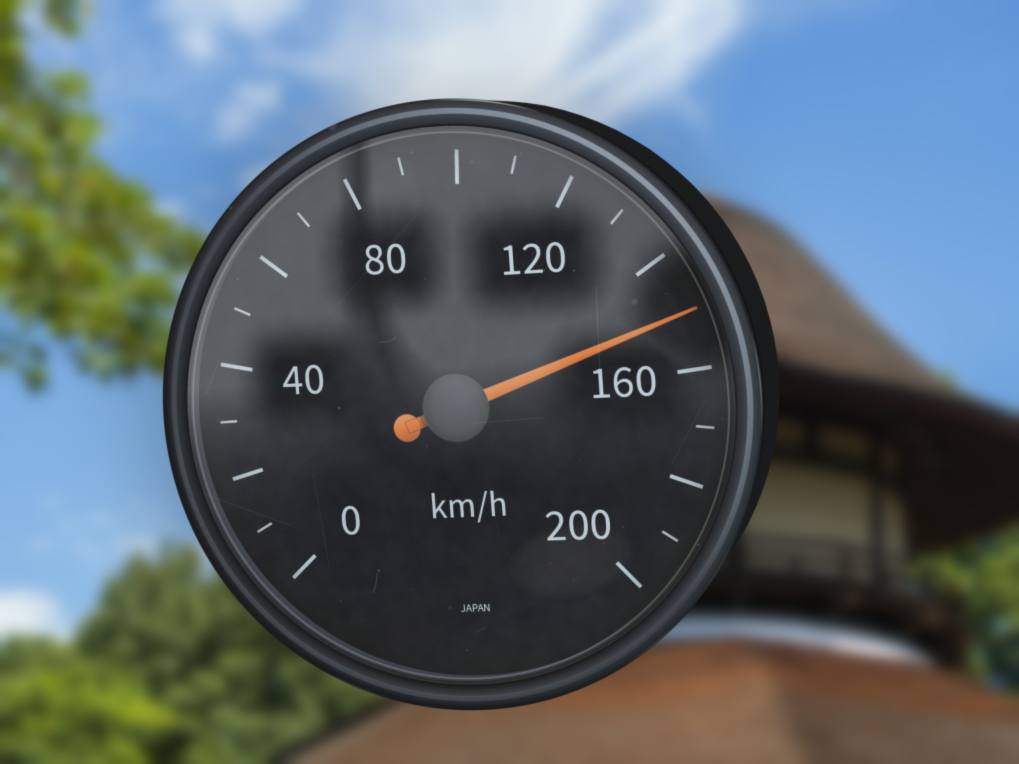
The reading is 150 km/h
